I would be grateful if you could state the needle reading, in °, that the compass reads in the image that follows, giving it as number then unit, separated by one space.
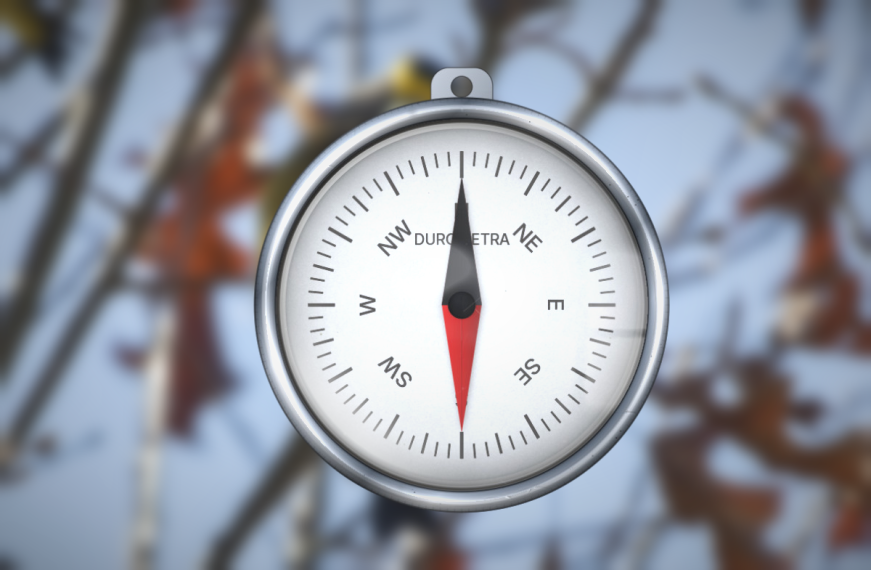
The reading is 180 °
